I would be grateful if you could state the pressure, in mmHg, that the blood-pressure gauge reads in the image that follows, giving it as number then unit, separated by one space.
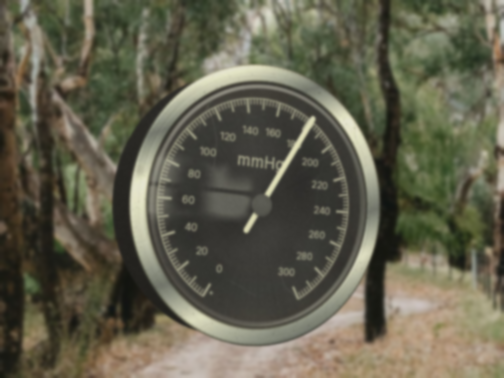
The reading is 180 mmHg
